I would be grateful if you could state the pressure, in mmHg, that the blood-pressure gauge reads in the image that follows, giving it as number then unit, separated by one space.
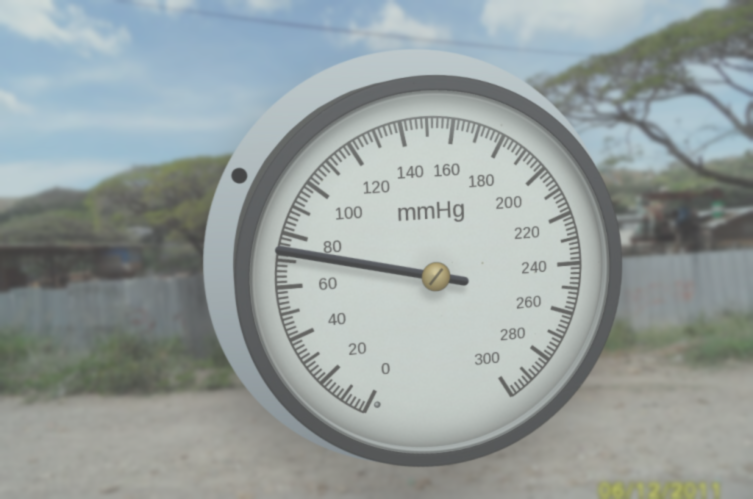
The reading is 74 mmHg
